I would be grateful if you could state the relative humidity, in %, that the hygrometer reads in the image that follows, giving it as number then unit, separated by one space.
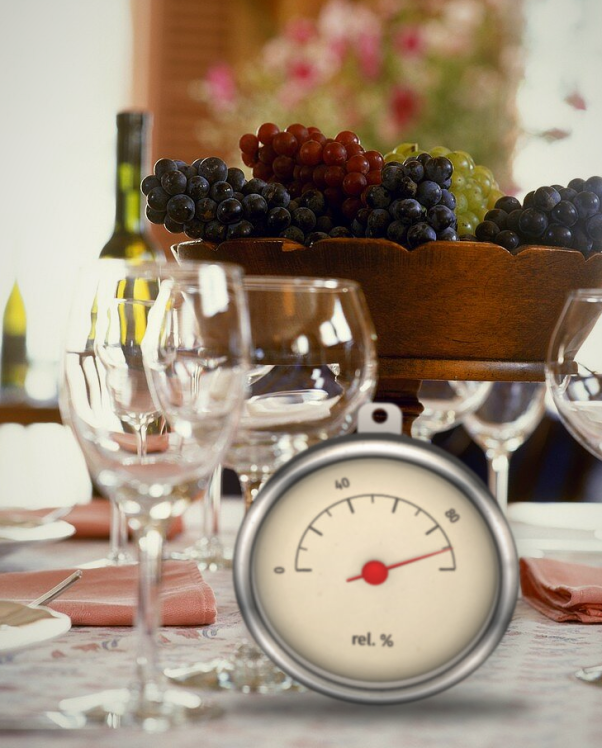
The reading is 90 %
